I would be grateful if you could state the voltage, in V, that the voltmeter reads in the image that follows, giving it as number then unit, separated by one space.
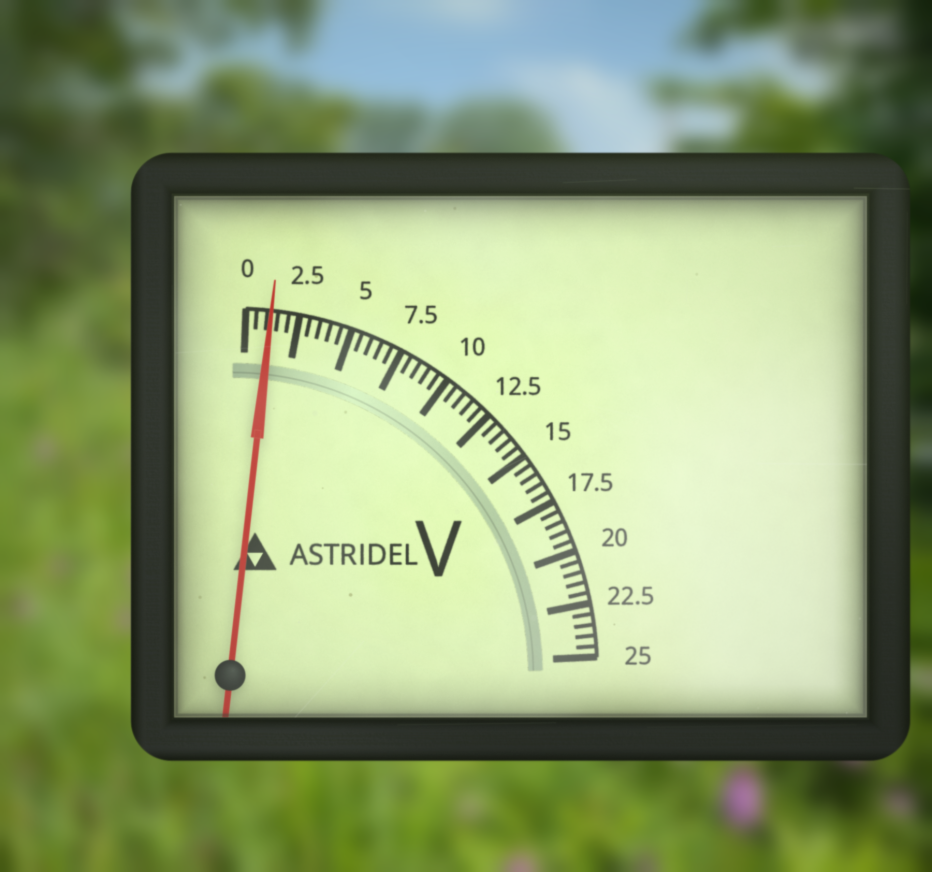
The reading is 1.25 V
